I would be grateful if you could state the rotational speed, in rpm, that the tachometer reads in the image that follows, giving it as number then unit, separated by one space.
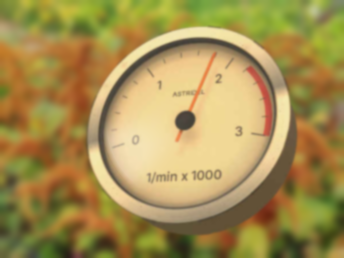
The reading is 1800 rpm
